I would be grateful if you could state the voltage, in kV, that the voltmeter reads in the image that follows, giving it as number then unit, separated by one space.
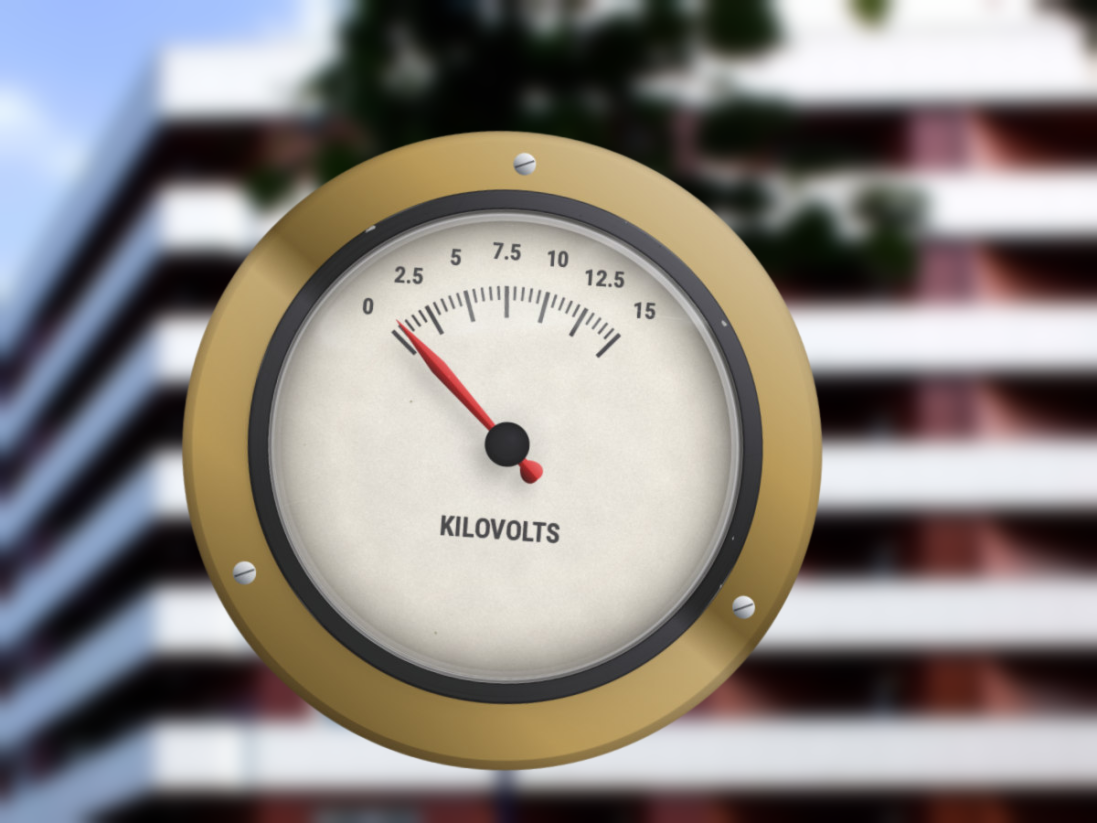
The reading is 0.5 kV
